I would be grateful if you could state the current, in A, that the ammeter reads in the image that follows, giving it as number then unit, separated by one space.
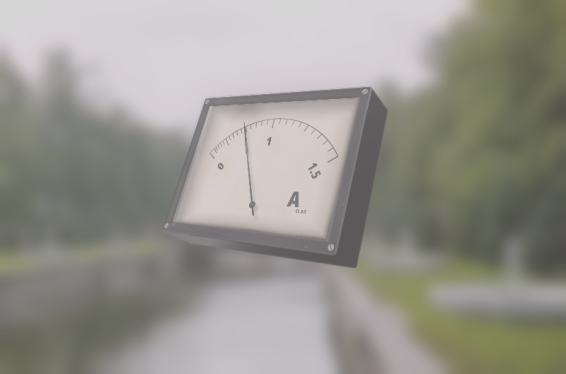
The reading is 0.75 A
